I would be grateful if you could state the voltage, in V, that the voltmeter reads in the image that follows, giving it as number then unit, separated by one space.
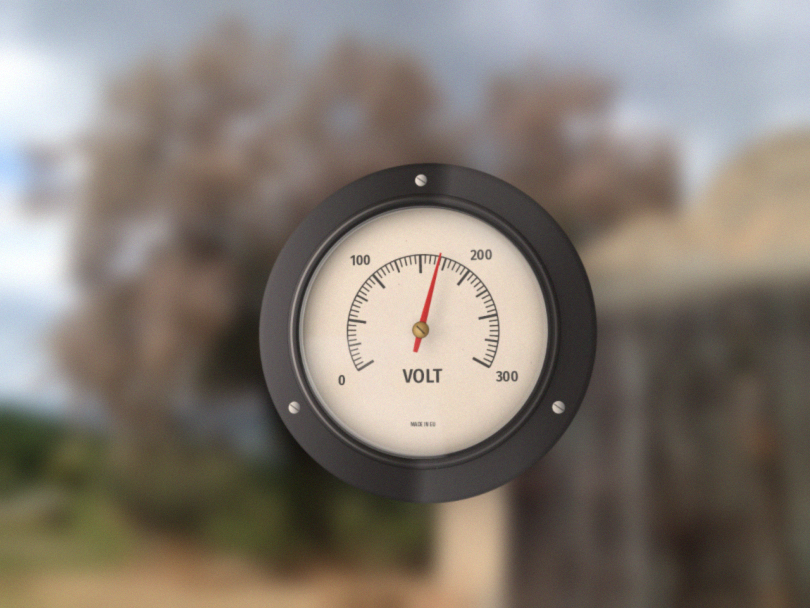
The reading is 170 V
